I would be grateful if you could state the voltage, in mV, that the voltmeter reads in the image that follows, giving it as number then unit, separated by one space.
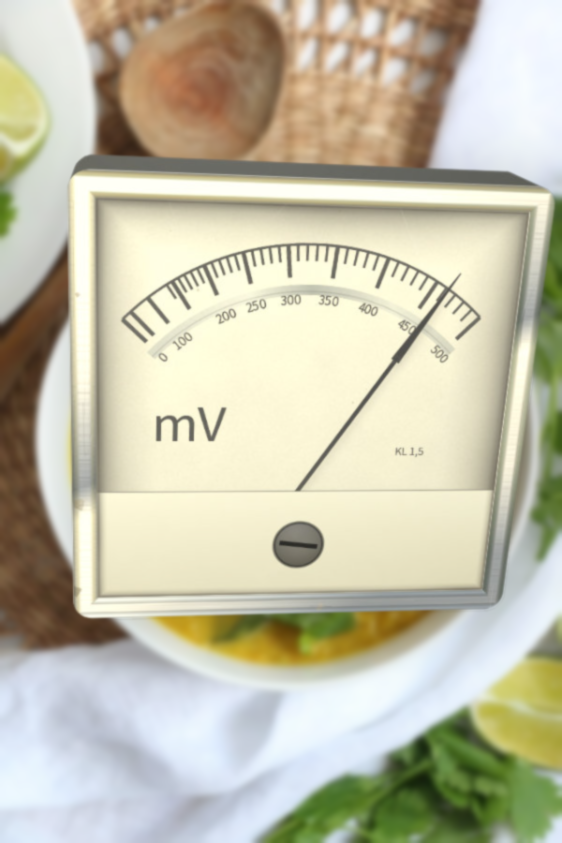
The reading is 460 mV
